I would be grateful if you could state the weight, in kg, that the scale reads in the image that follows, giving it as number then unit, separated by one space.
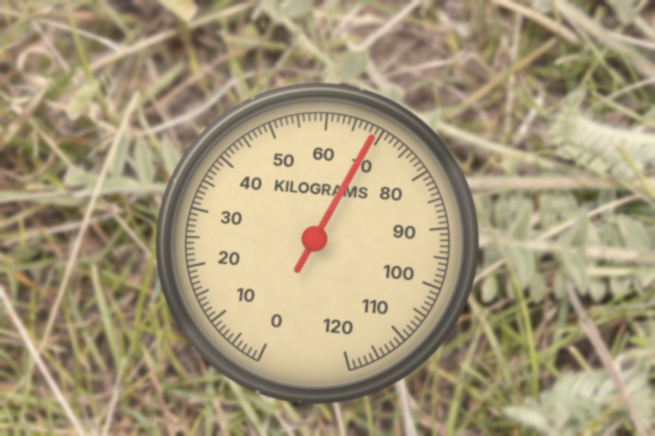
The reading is 69 kg
